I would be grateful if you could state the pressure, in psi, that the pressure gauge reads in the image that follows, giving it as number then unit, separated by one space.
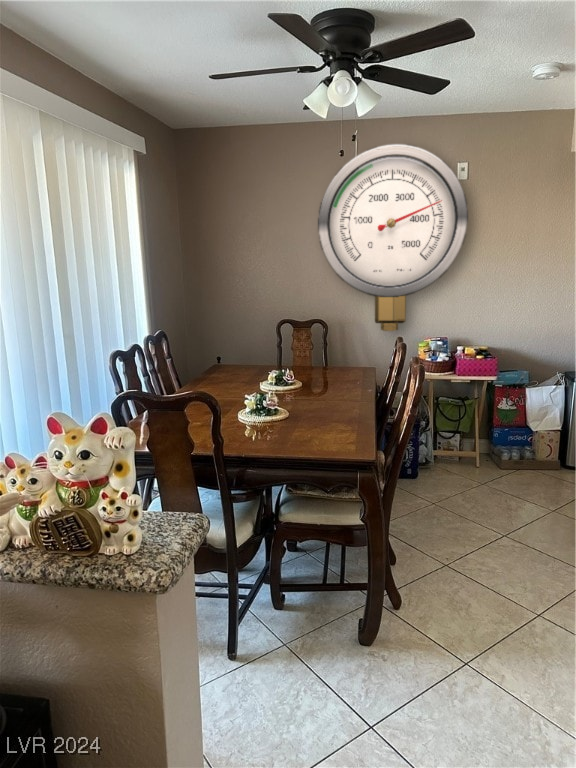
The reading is 3750 psi
